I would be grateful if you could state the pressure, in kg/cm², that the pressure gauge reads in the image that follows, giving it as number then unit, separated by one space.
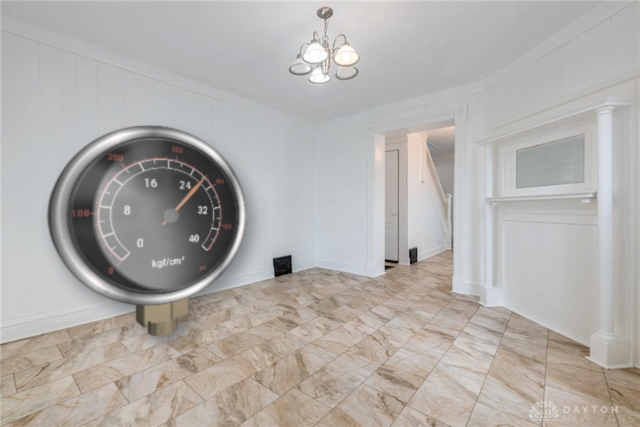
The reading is 26 kg/cm²
